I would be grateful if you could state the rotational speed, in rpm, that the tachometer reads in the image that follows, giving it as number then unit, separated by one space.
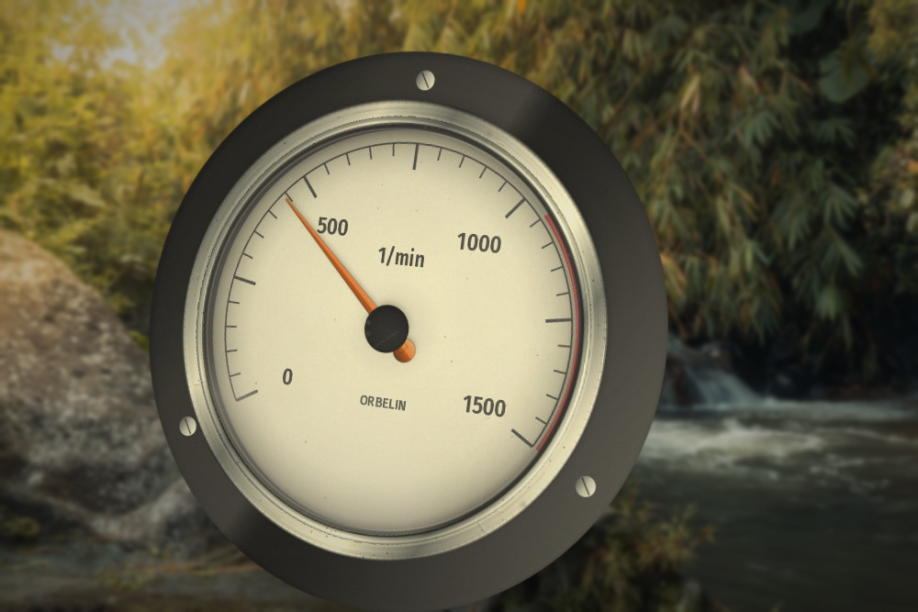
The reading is 450 rpm
